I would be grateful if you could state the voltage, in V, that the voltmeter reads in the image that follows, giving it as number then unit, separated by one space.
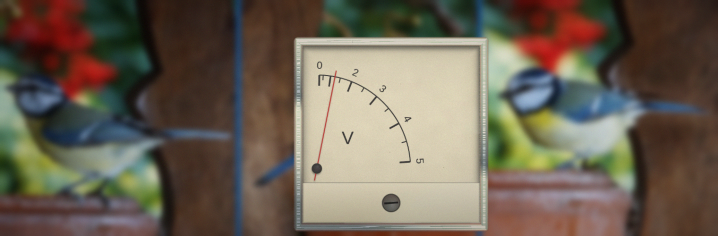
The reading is 1.25 V
